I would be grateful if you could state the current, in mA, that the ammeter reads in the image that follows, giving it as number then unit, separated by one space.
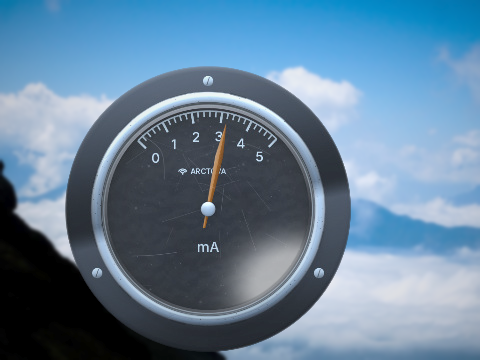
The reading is 3.2 mA
